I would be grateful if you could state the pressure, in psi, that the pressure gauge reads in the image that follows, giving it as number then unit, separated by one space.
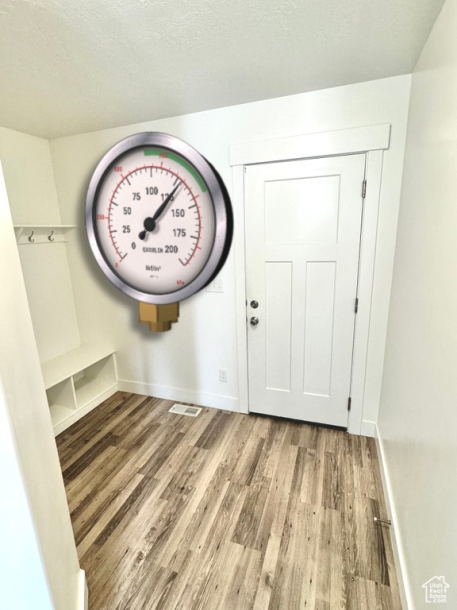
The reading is 130 psi
